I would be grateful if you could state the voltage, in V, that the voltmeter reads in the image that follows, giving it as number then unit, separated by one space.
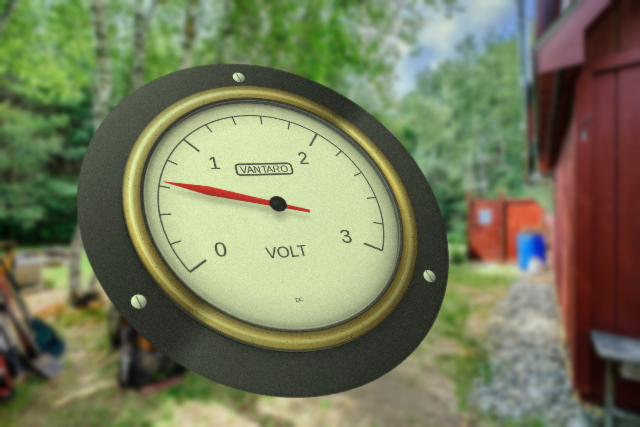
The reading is 0.6 V
